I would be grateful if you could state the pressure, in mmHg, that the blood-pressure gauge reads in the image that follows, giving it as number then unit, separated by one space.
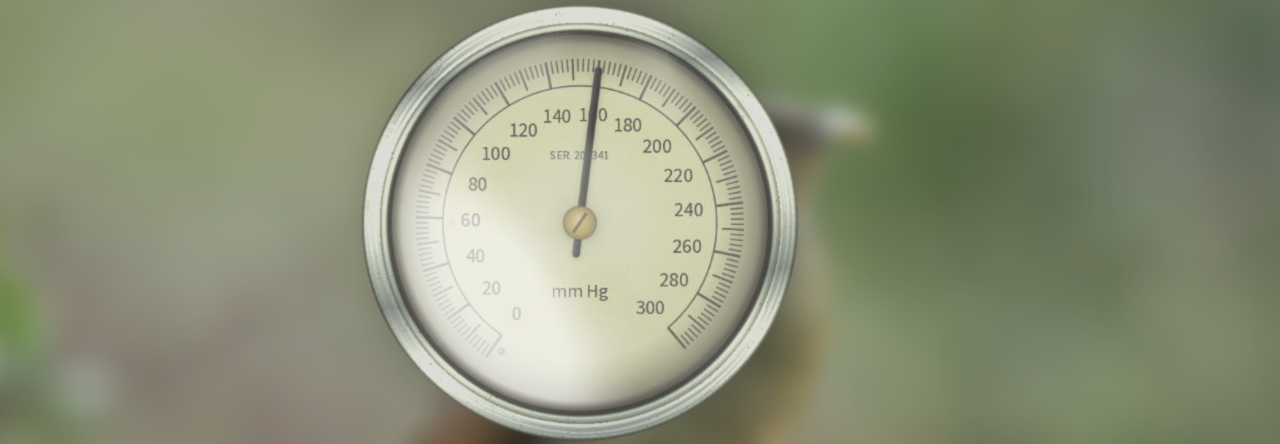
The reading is 160 mmHg
